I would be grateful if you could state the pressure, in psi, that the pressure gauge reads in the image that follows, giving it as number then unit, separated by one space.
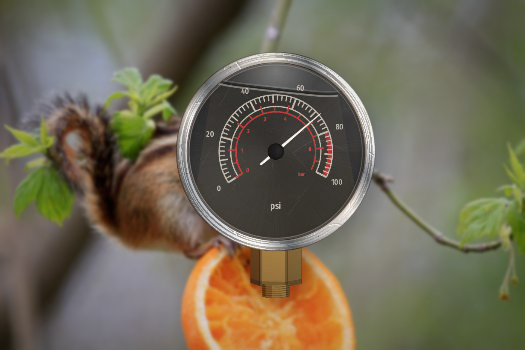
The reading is 72 psi
